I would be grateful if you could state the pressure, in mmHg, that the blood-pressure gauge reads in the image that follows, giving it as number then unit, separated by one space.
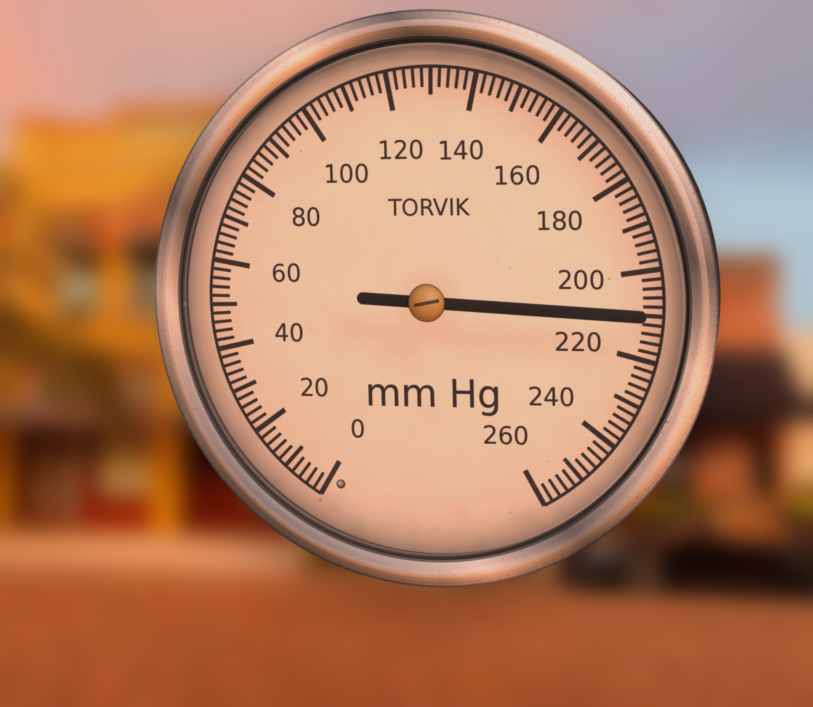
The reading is 210 mmHg
